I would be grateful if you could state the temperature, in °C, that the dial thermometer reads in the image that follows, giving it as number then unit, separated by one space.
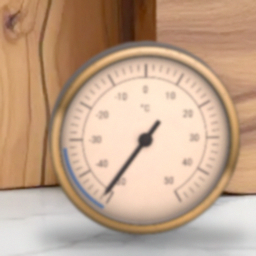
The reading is -48 °C
